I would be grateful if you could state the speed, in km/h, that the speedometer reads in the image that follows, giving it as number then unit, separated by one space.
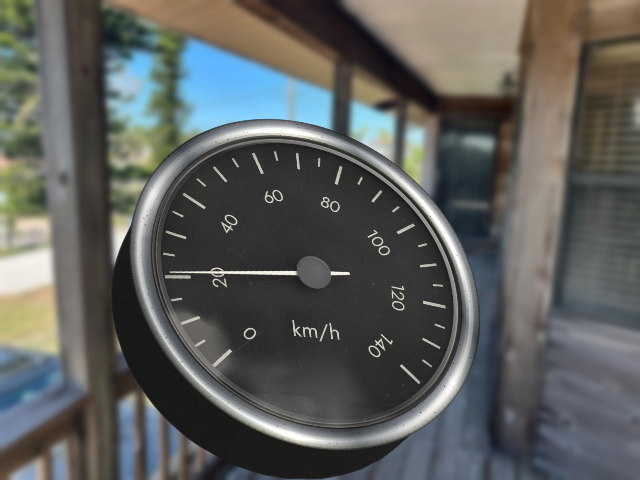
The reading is 20 km/h
